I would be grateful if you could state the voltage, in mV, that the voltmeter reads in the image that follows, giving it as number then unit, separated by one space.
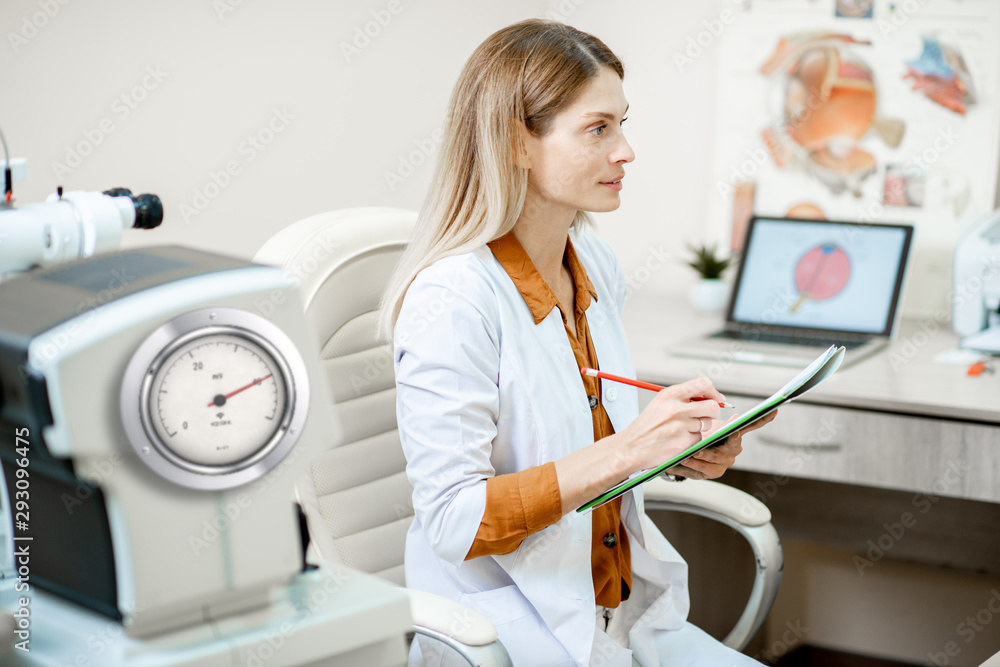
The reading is 40 mV
